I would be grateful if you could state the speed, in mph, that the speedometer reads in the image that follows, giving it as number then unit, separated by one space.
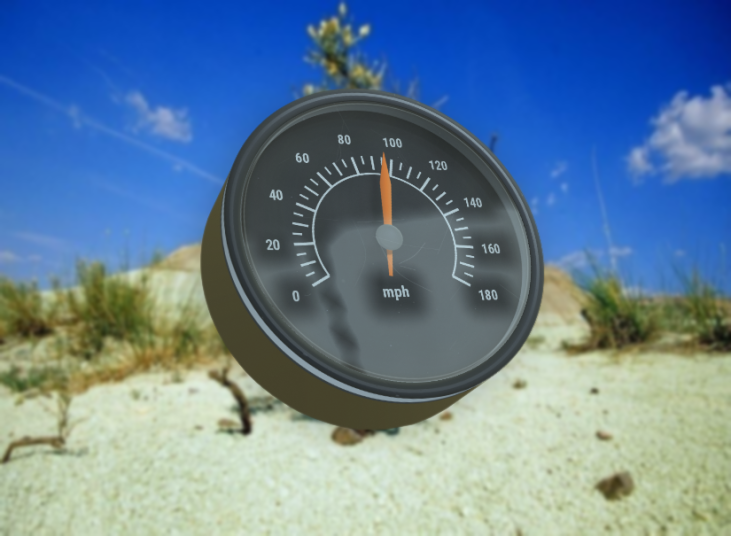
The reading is 95 mph
